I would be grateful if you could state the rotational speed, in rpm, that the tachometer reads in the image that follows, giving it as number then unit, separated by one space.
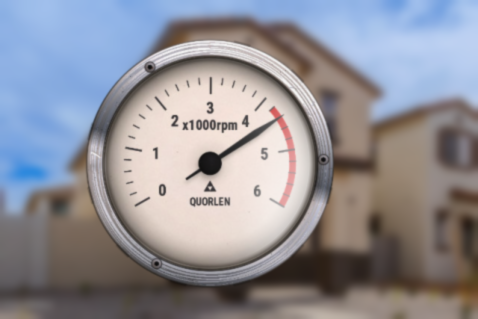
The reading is 4400 rpm
